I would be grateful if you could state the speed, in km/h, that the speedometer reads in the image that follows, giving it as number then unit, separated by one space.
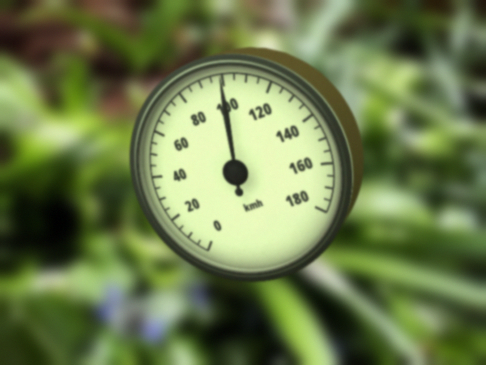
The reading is 100 km/h
